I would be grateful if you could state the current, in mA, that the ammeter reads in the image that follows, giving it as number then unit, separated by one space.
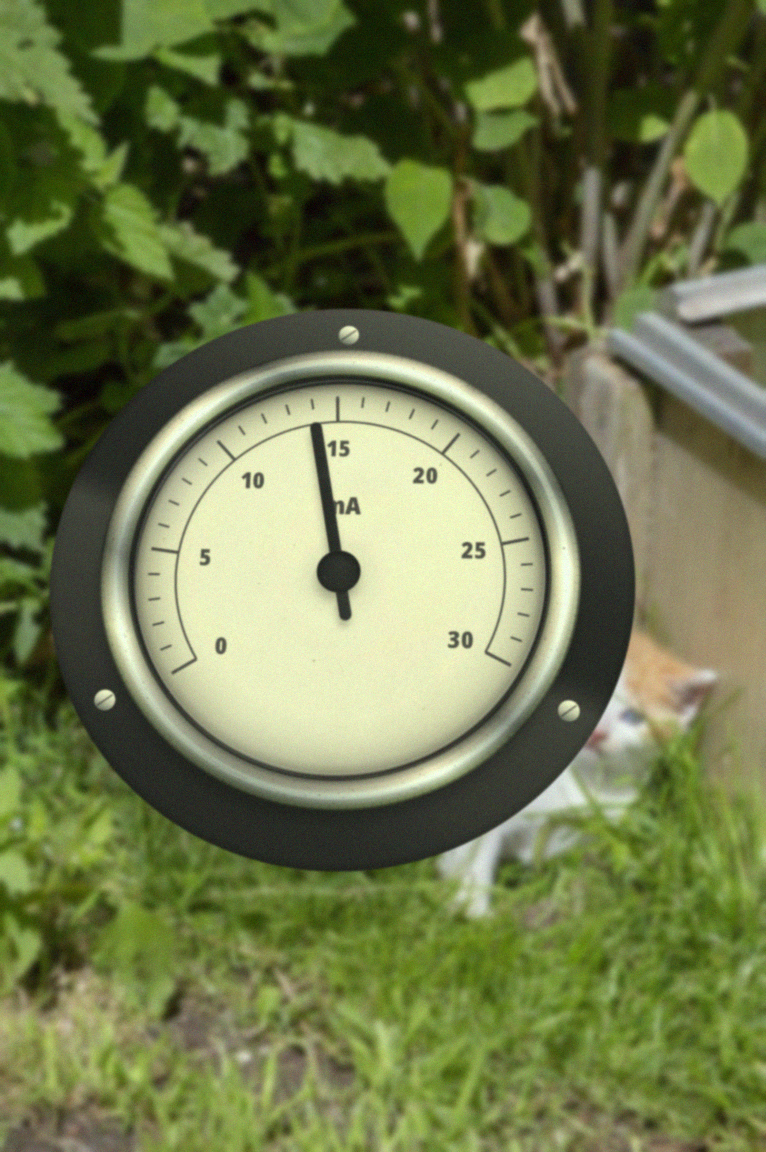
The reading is 14 mA
